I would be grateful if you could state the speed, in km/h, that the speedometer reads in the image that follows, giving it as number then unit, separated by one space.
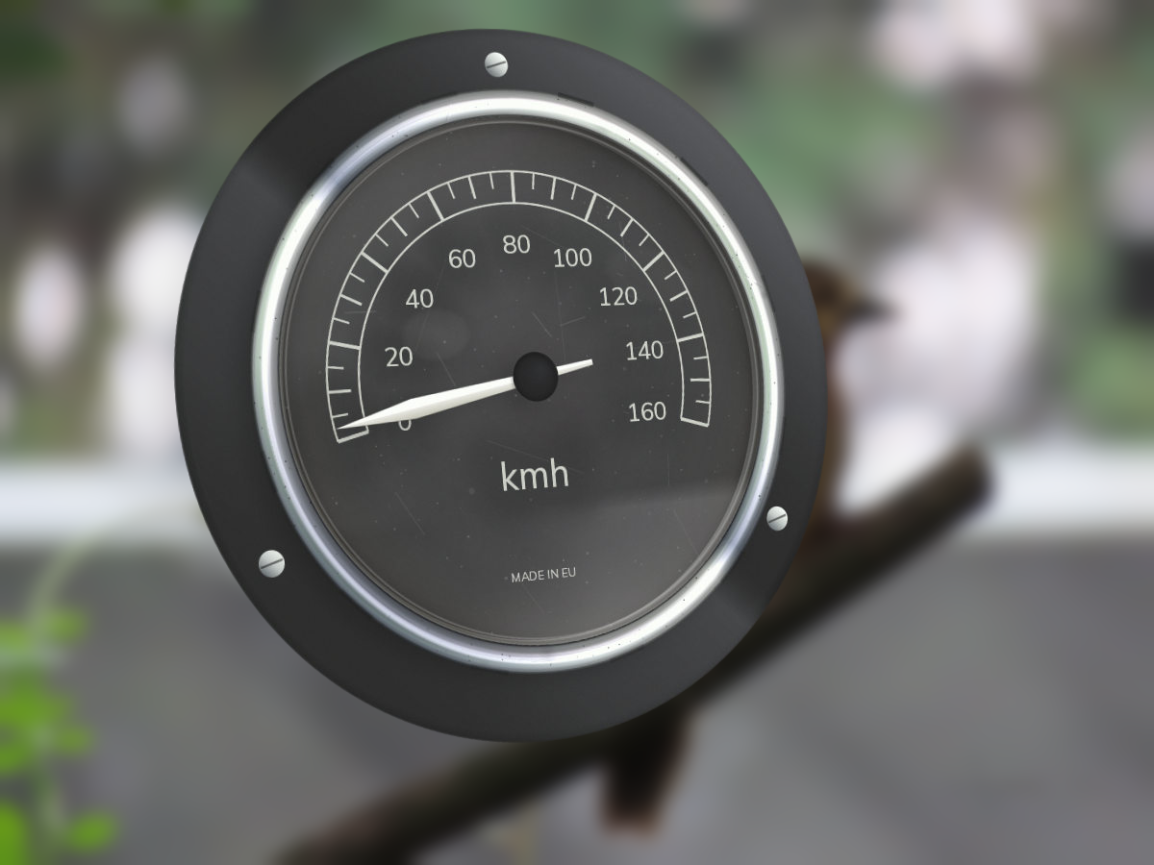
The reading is 2.5 km/h
